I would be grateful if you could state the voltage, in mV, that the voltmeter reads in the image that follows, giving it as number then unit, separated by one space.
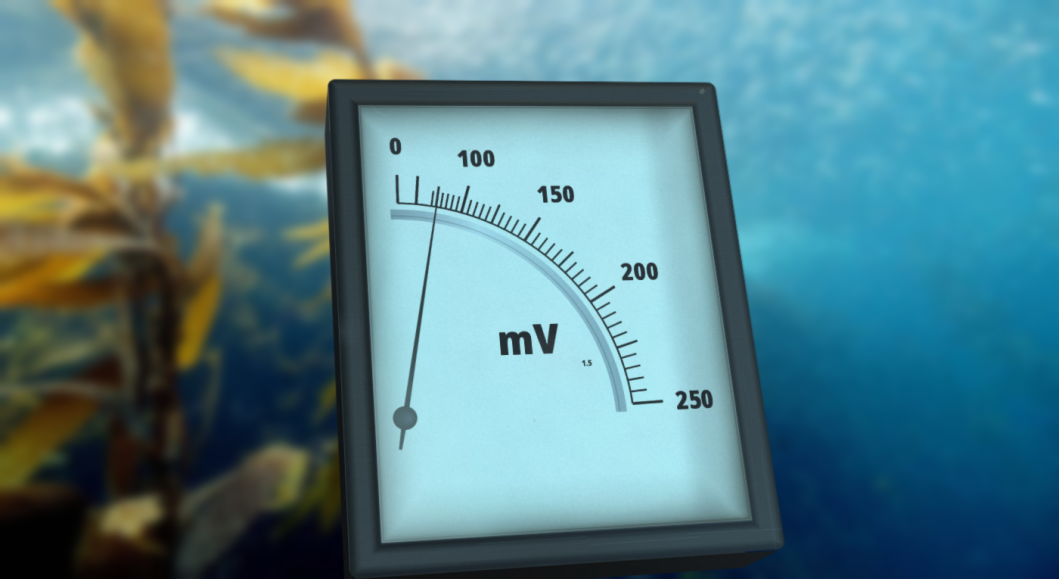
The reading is 75 mV
